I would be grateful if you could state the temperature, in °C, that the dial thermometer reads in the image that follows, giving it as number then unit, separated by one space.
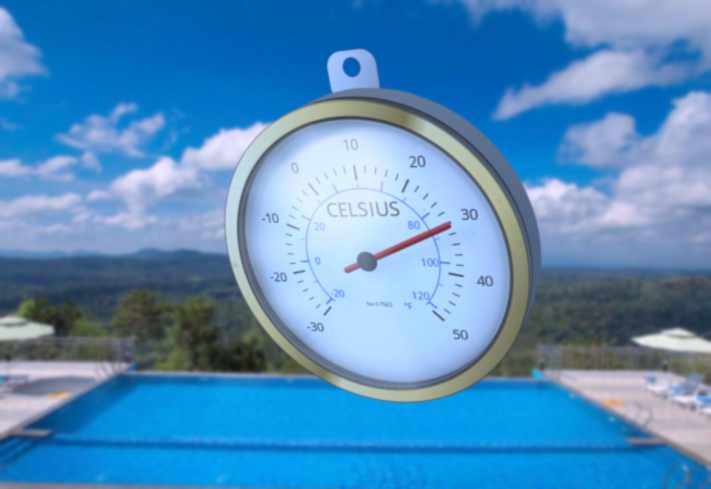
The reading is 30 °C
